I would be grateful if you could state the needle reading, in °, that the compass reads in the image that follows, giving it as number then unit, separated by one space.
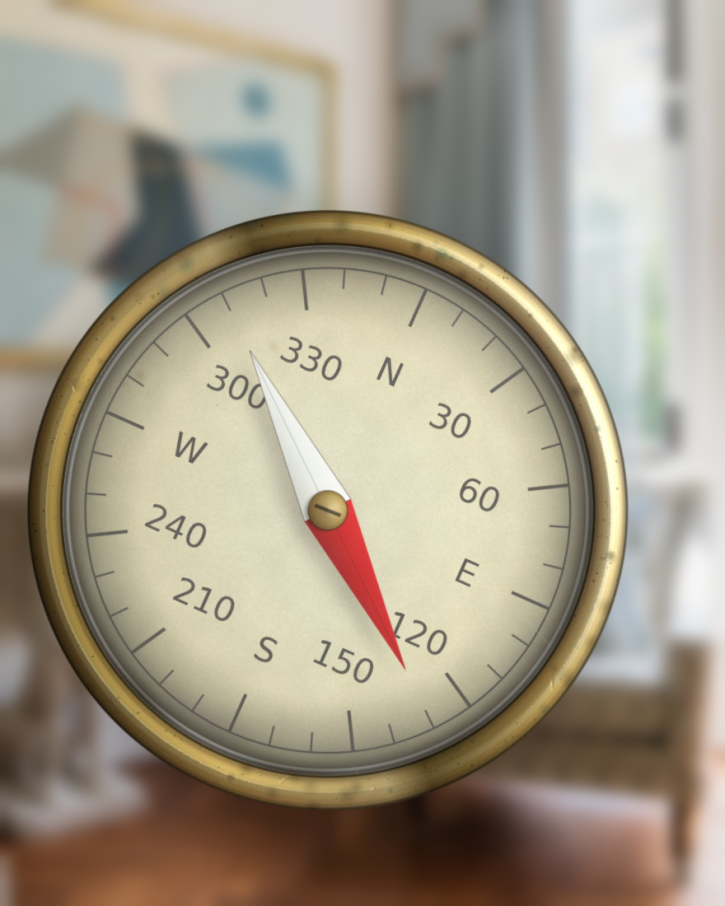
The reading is 130 °
